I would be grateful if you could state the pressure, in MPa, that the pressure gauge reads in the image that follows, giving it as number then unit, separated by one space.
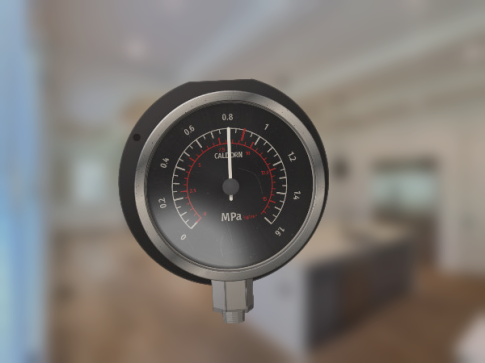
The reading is 0.8 MPa
